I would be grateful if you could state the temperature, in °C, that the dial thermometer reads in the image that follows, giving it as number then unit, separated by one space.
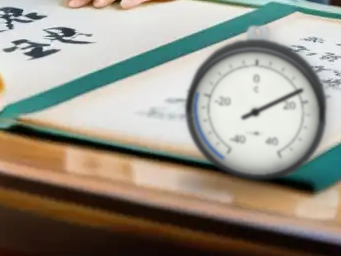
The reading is 16 °C
